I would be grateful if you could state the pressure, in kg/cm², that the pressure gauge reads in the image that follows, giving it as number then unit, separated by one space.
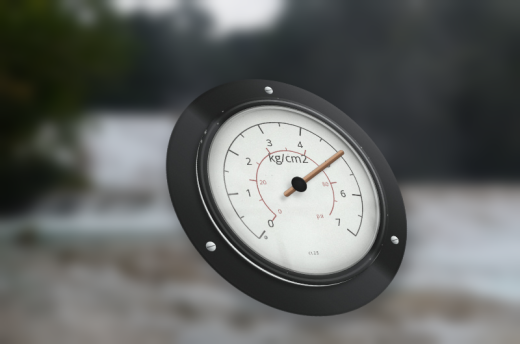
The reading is 5 kg/cm²
